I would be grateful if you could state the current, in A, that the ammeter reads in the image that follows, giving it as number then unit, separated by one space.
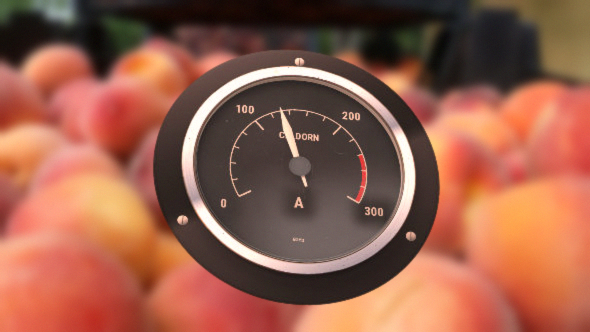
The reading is 130 A
